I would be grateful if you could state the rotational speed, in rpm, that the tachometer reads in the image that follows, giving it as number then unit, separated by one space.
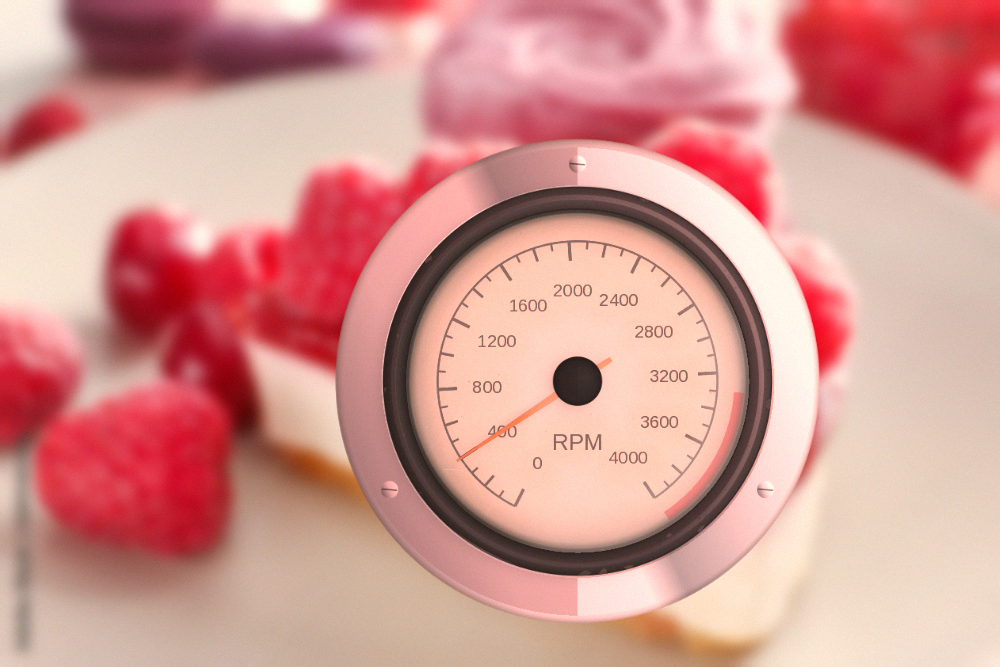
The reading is 400 rpm
